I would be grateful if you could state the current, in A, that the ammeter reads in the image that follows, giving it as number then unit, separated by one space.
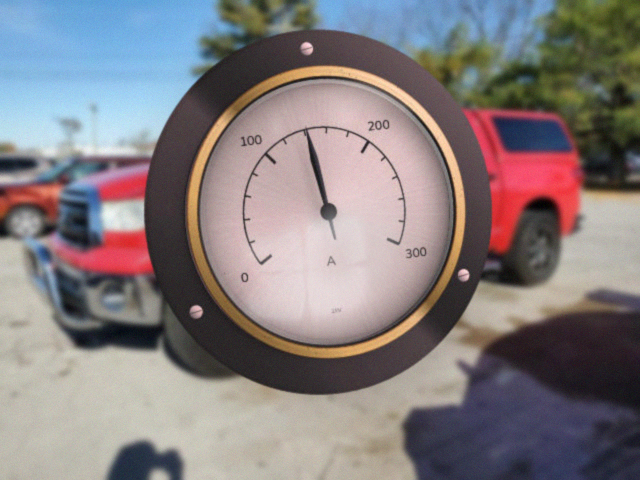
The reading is 140 A
